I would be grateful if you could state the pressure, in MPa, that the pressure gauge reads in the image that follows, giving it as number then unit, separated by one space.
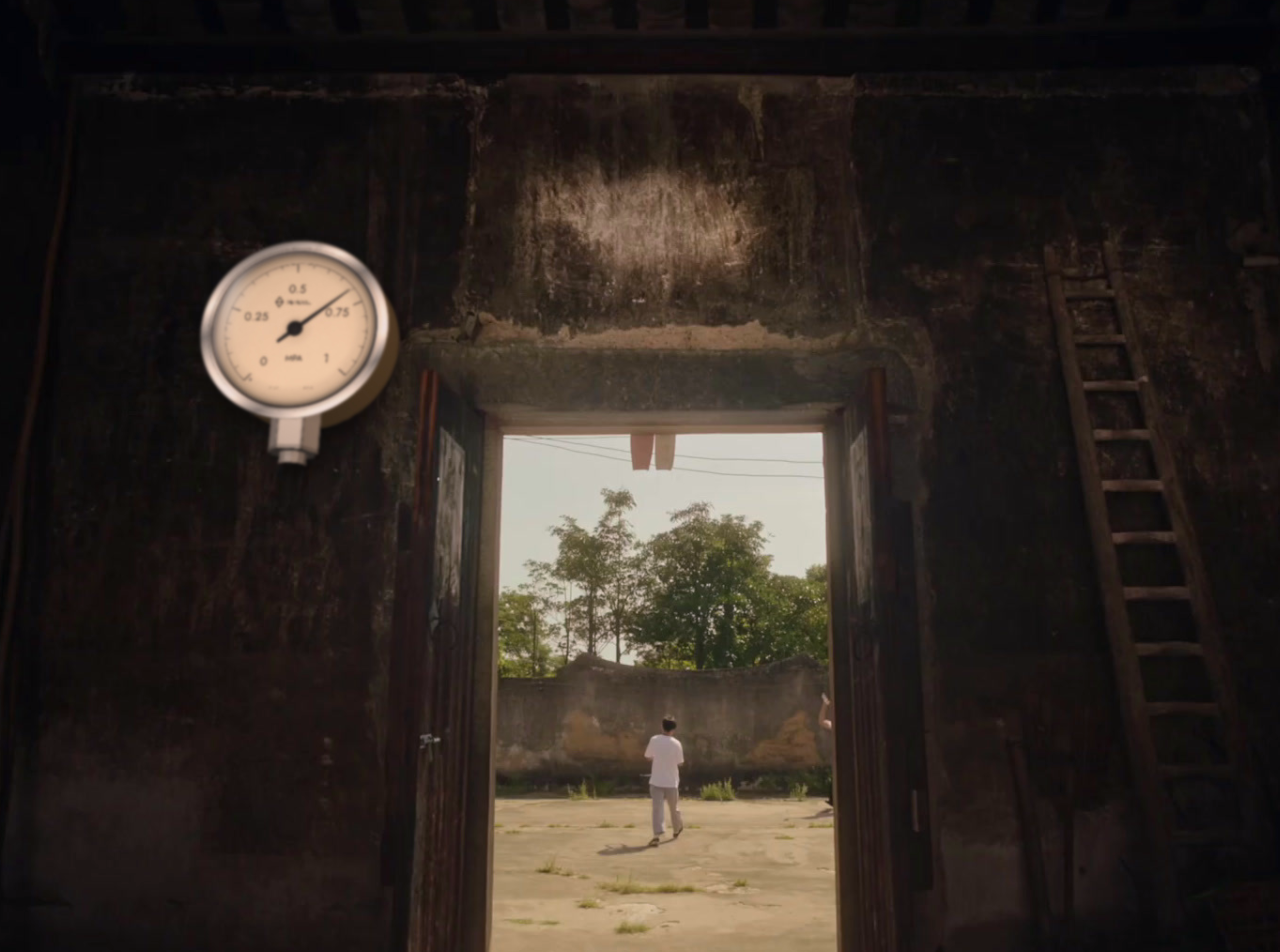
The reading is 0.7 MPa
